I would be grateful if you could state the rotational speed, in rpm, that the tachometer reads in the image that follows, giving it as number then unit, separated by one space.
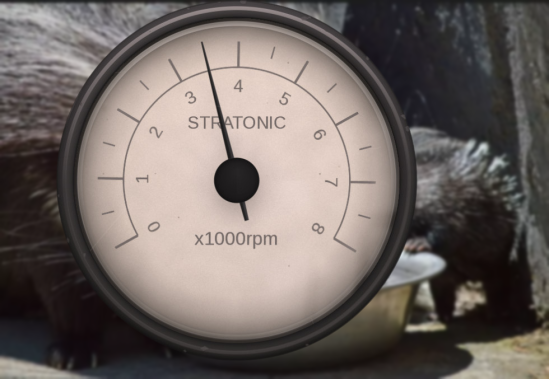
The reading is 3500 rpm
